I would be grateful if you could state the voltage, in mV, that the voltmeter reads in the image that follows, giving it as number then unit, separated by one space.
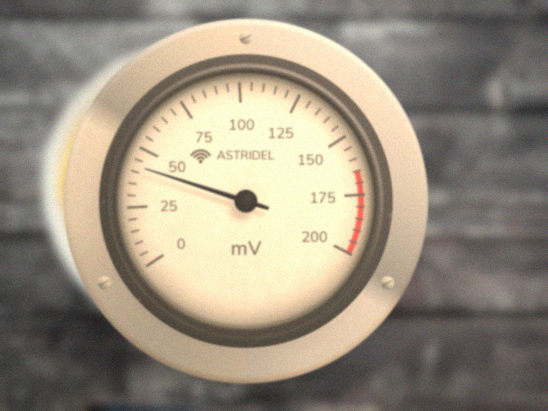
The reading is 42.5 mV
